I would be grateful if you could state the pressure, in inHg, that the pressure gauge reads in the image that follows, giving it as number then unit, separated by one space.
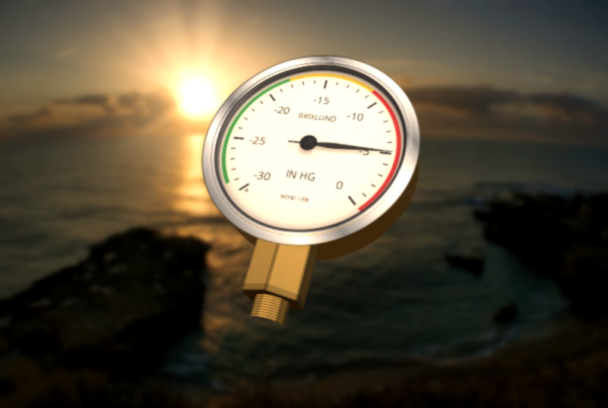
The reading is -5 inHg
